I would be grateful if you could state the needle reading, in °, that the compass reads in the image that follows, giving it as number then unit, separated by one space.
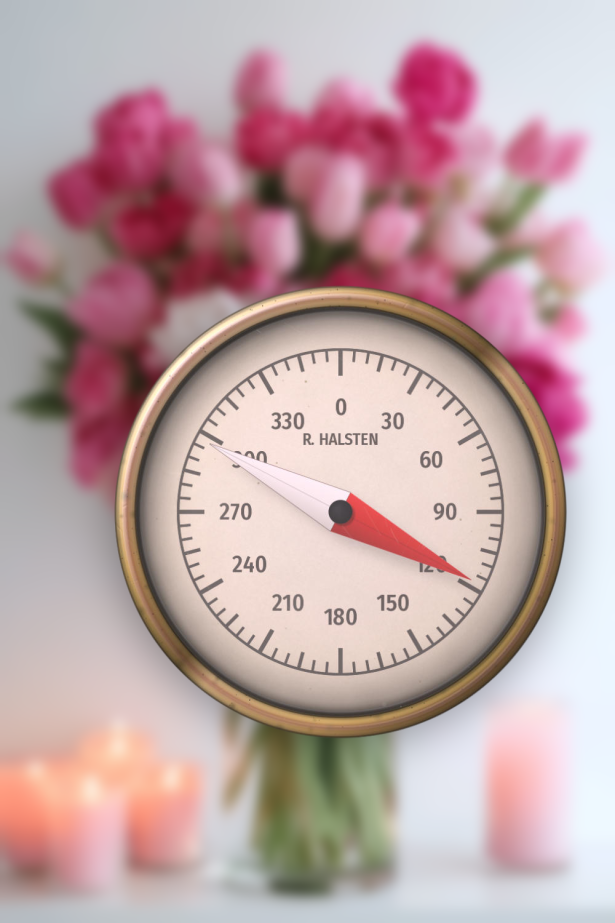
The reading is 117.5 °
